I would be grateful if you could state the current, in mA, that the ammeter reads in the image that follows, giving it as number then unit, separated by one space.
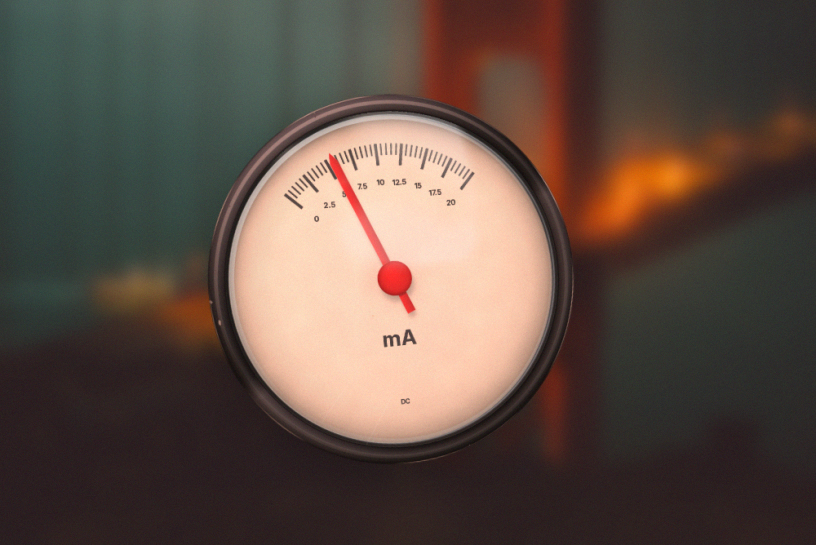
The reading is 5.5 mA
